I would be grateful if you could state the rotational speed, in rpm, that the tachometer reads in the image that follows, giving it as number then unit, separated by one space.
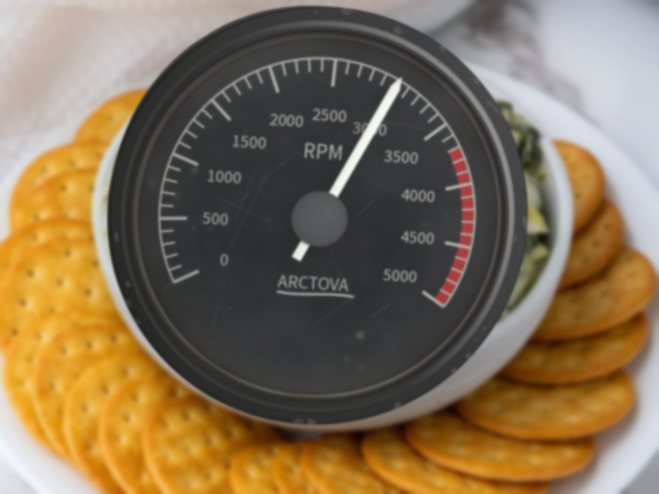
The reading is 3000 rpm
